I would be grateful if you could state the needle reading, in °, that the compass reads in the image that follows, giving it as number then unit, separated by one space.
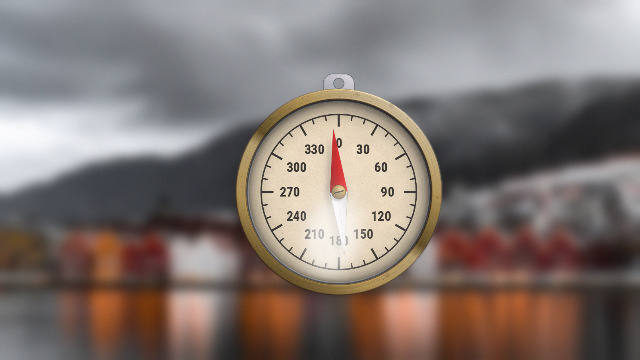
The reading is 355 °
